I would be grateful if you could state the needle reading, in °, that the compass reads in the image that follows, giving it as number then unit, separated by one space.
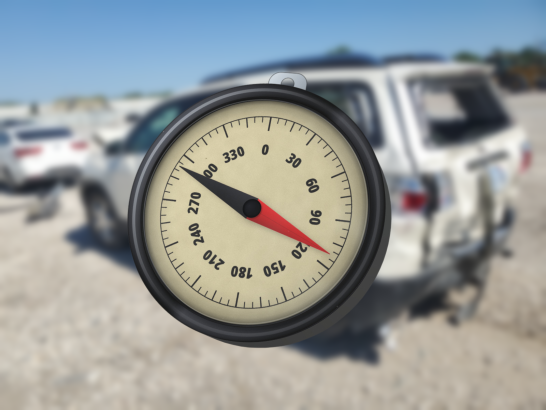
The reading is 112.5 °
